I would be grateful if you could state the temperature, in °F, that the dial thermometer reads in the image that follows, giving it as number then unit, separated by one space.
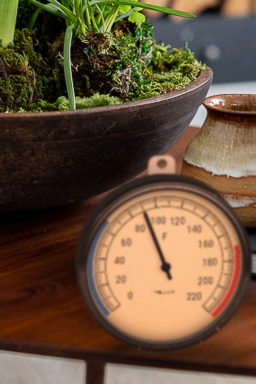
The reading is 90 °F
